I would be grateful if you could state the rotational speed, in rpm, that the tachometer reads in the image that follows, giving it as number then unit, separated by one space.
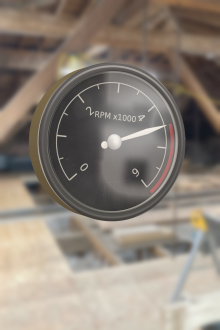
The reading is 4500 rpm
